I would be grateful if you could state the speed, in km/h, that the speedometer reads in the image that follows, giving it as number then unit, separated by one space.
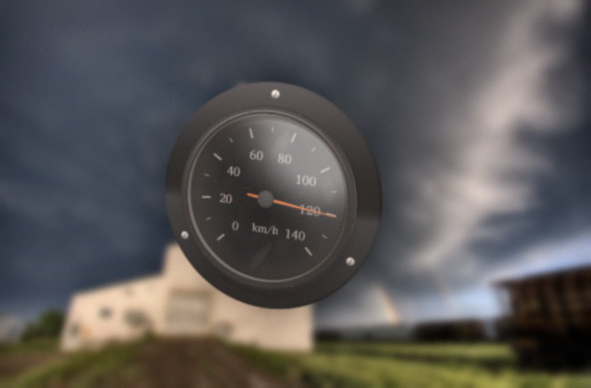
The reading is 120 km/h
